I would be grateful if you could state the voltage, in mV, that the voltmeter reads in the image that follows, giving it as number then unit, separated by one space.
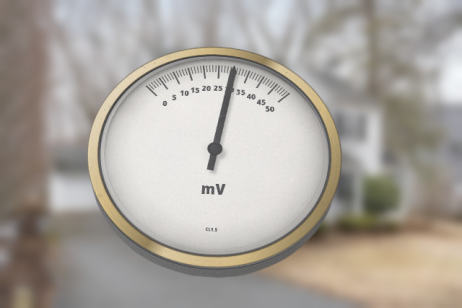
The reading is 30 mV
